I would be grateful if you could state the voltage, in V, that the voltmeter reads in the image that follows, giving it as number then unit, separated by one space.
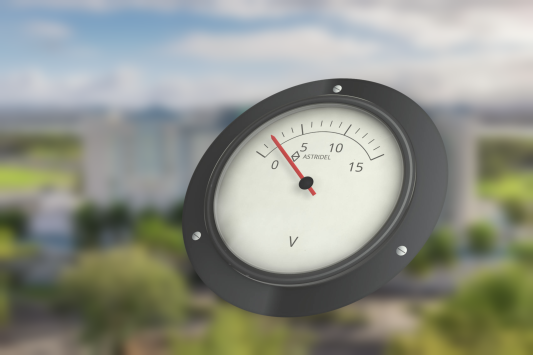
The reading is 2 V
